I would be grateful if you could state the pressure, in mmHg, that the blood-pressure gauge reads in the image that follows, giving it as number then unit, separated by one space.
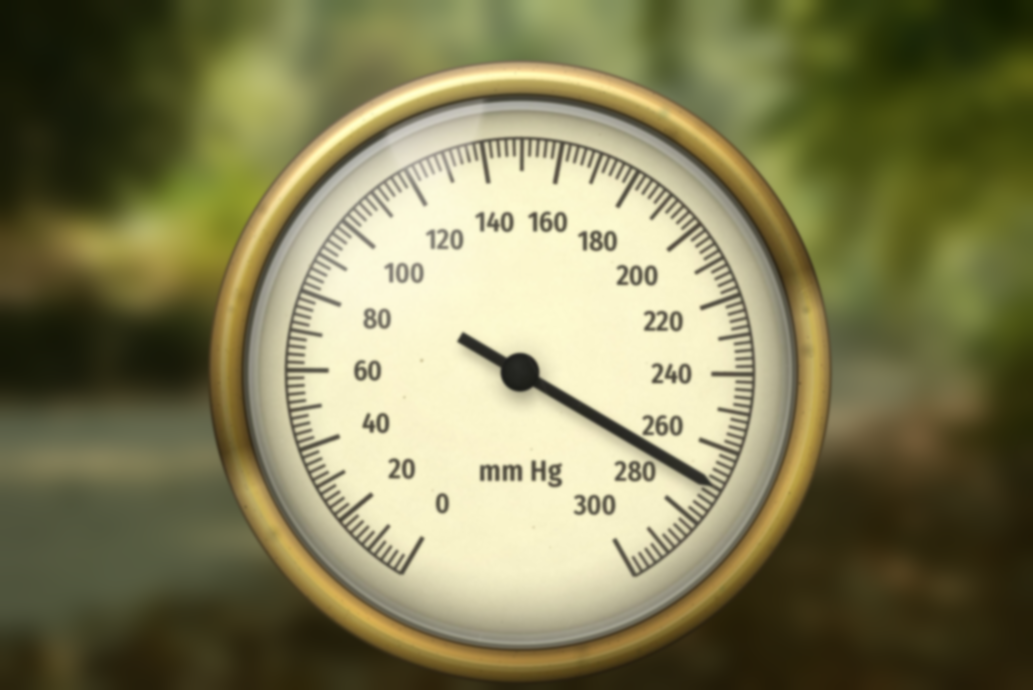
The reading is 270 mmHg
